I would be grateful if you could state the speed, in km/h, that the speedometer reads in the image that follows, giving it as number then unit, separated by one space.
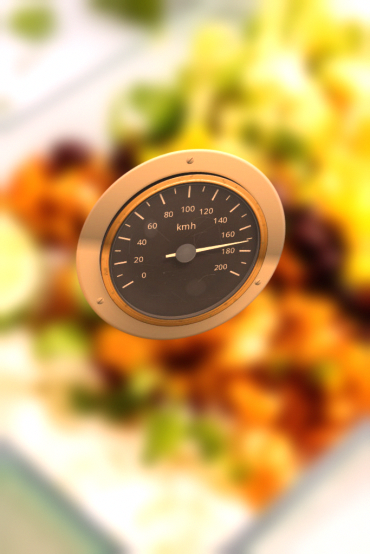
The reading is 170 km/h
